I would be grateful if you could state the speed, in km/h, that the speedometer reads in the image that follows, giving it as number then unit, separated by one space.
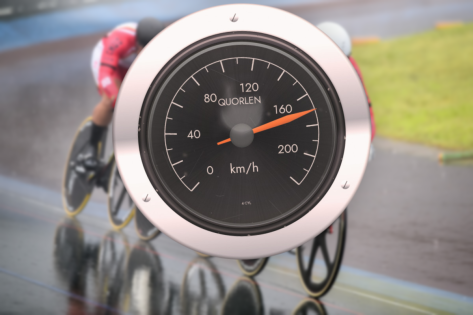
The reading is 170 km/h
